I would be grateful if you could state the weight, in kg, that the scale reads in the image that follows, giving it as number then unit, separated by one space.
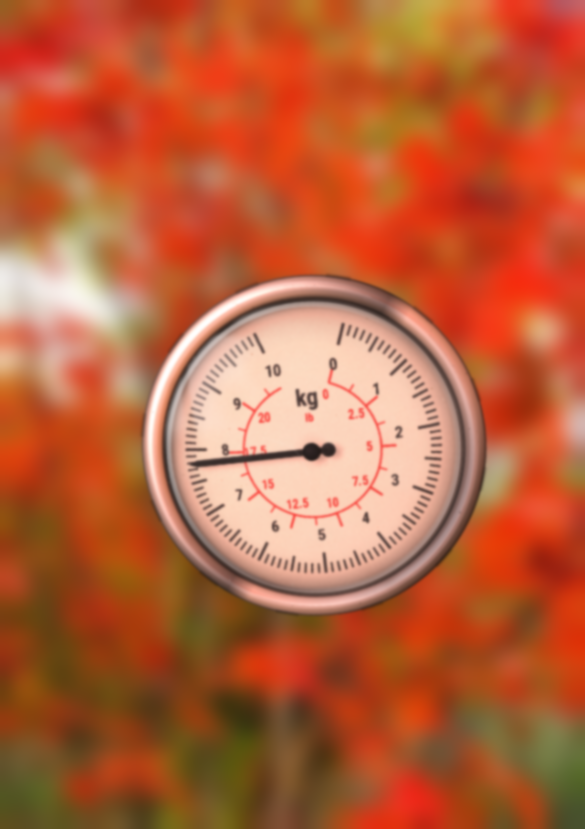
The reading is 7.8 kg
